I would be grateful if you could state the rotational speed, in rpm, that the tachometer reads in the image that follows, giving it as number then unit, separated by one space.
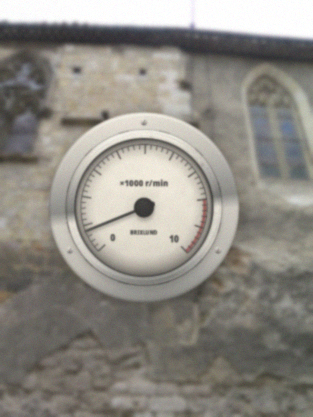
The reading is 800 rpm
